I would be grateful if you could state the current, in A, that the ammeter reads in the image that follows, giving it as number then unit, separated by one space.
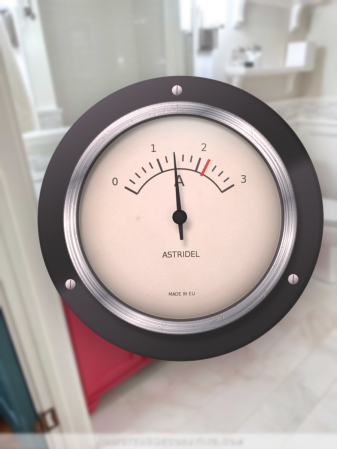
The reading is 1.4 A
